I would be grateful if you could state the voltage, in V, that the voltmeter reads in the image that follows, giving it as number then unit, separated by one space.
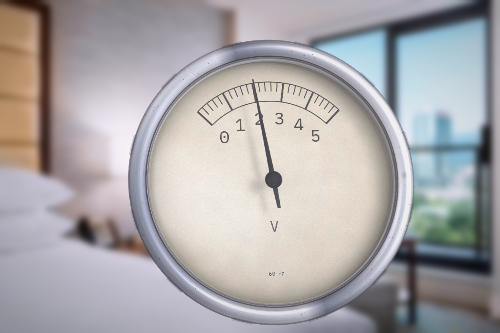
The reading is 2 V
